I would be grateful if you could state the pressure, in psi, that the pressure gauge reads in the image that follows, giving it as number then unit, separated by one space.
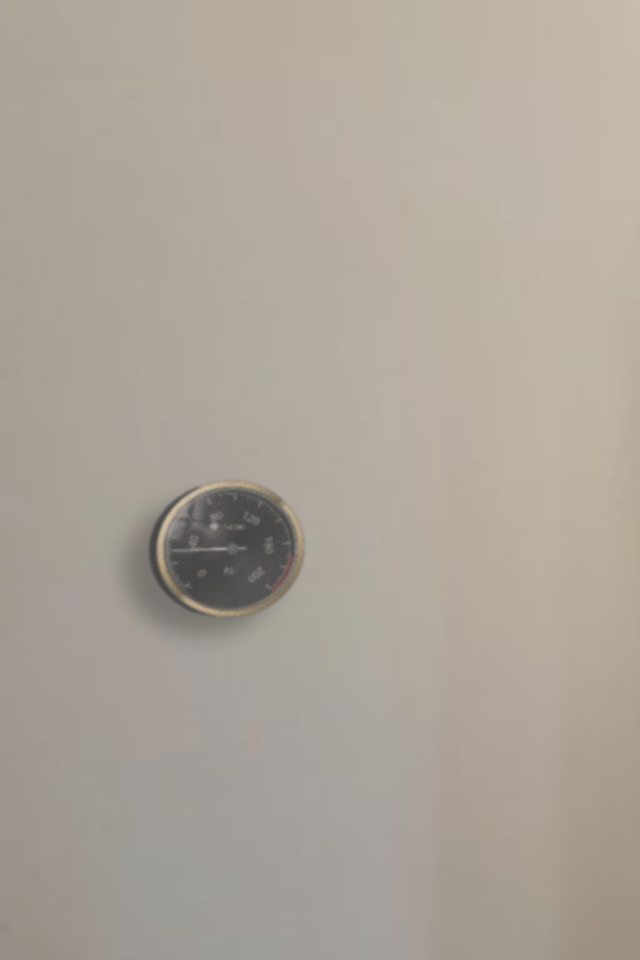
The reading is 30 psi
